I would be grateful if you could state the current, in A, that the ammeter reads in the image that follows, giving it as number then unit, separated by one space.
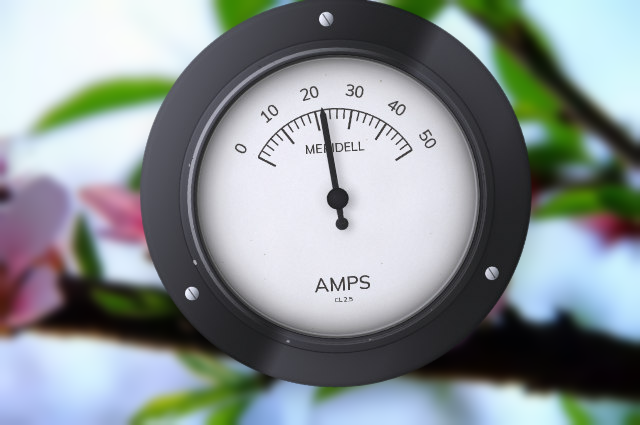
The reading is 22 A
